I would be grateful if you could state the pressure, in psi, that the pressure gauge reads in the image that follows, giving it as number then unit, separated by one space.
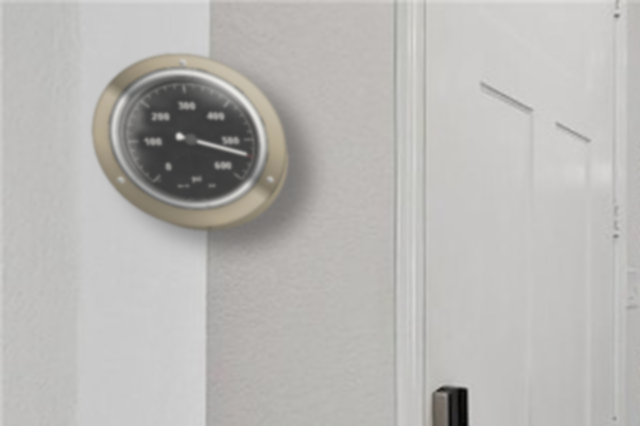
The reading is 540 psi
